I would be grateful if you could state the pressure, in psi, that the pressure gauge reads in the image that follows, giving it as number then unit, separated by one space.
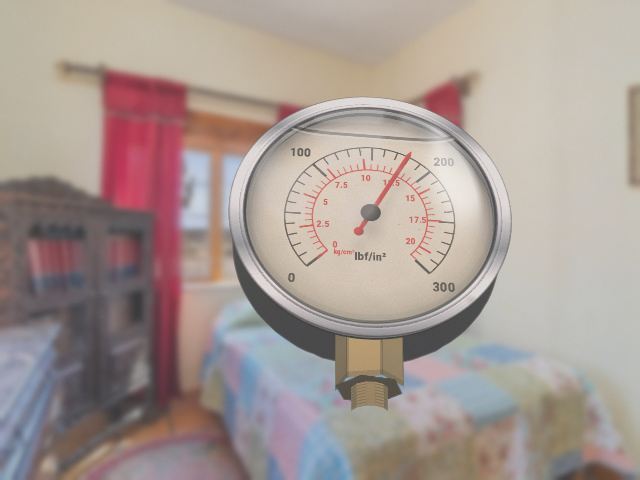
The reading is 180 psi
